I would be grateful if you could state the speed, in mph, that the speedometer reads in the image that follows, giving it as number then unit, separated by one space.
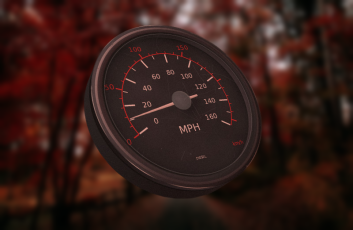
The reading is 10 mph
